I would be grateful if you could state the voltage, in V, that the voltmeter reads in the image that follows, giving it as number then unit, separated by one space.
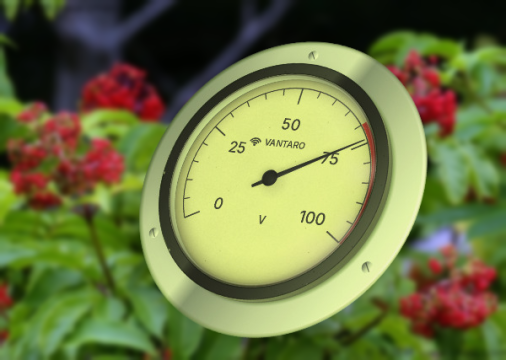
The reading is 75 V
